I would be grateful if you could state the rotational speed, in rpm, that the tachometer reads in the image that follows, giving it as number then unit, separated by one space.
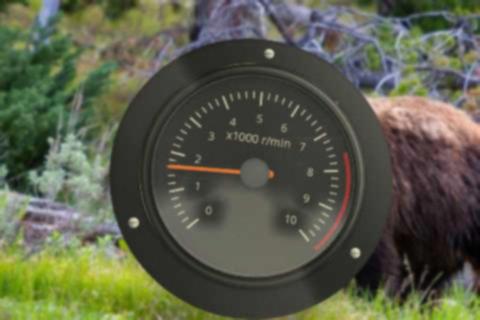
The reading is 1600 rpm
